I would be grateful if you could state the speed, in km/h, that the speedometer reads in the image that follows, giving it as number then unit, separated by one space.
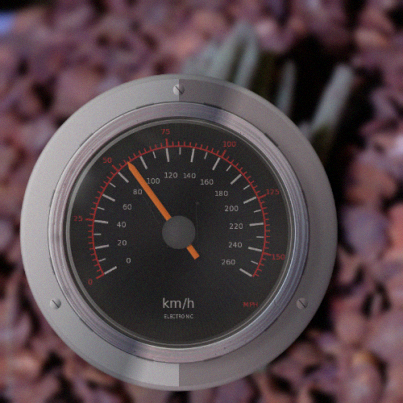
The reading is 90 km/h
